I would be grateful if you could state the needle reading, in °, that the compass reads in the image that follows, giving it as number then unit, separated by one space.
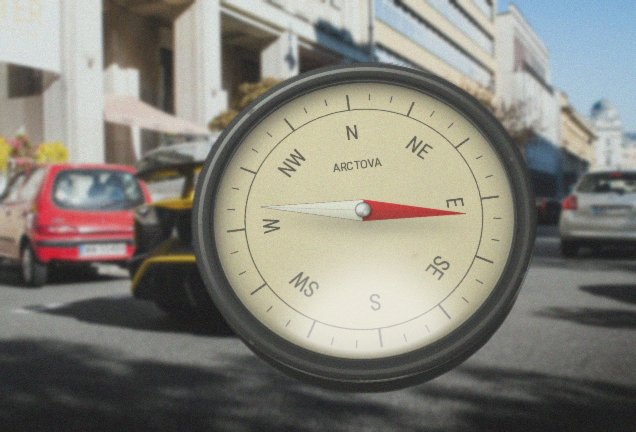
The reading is 100 °
